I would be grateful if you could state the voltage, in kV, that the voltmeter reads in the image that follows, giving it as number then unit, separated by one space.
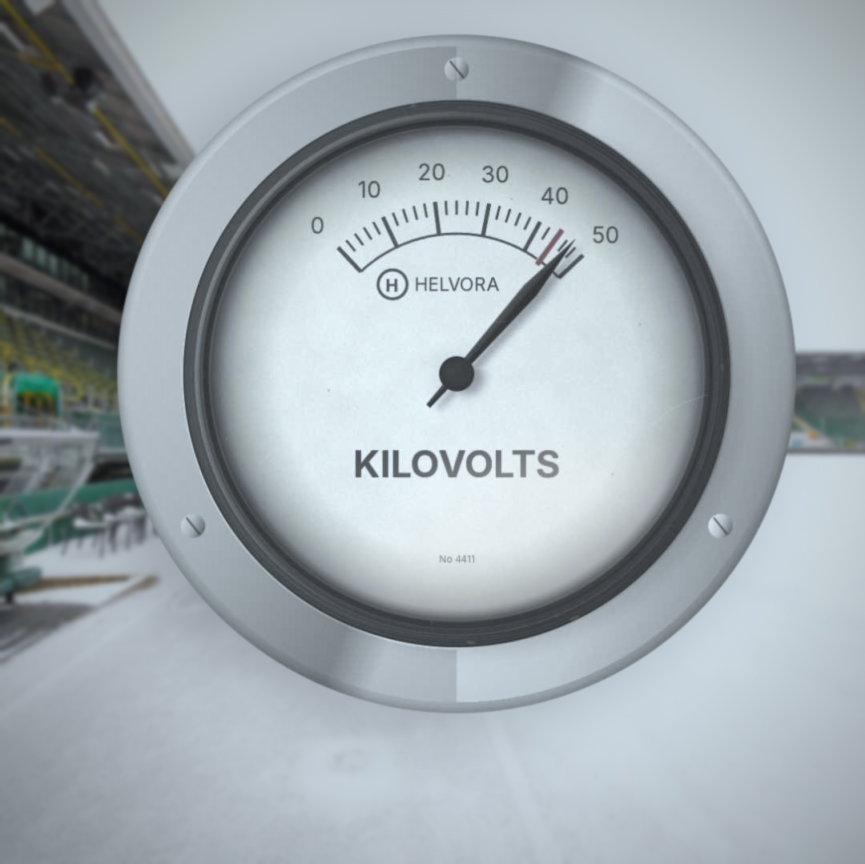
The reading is 47 kV
